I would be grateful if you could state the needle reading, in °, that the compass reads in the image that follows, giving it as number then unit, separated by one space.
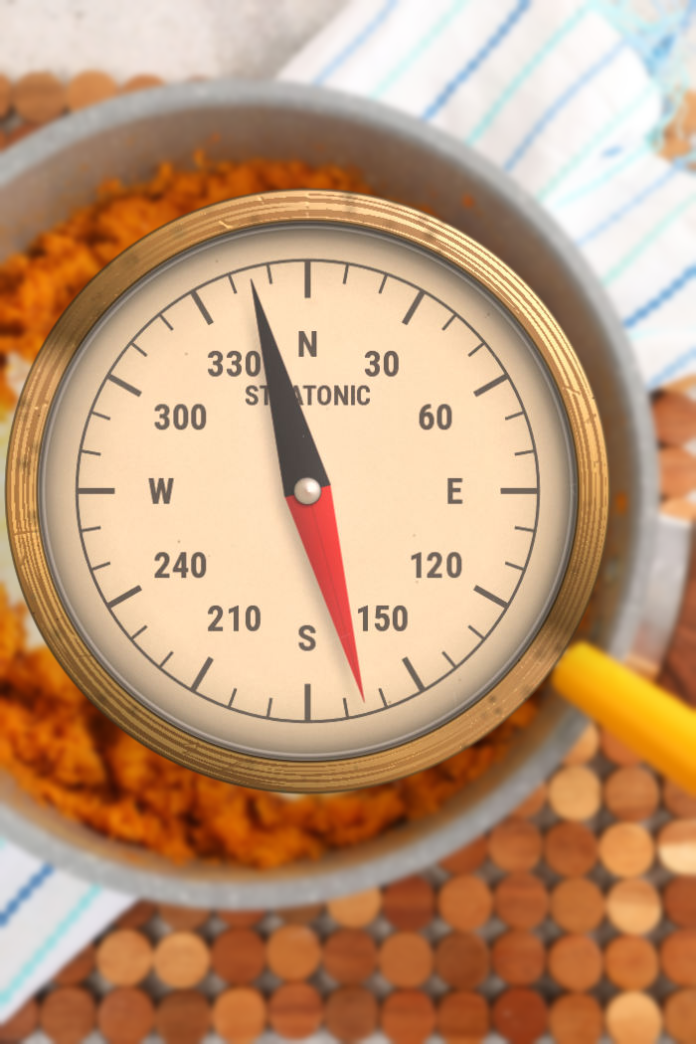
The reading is 165 °
